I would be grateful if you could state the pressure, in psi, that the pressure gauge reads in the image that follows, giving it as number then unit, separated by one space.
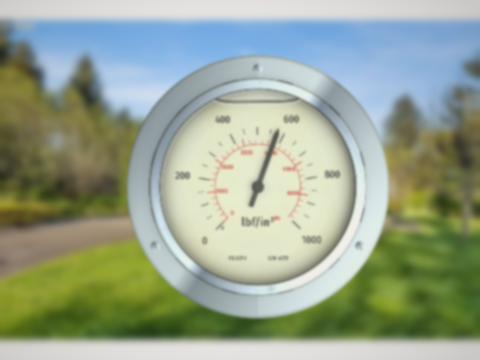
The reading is 575 psi
